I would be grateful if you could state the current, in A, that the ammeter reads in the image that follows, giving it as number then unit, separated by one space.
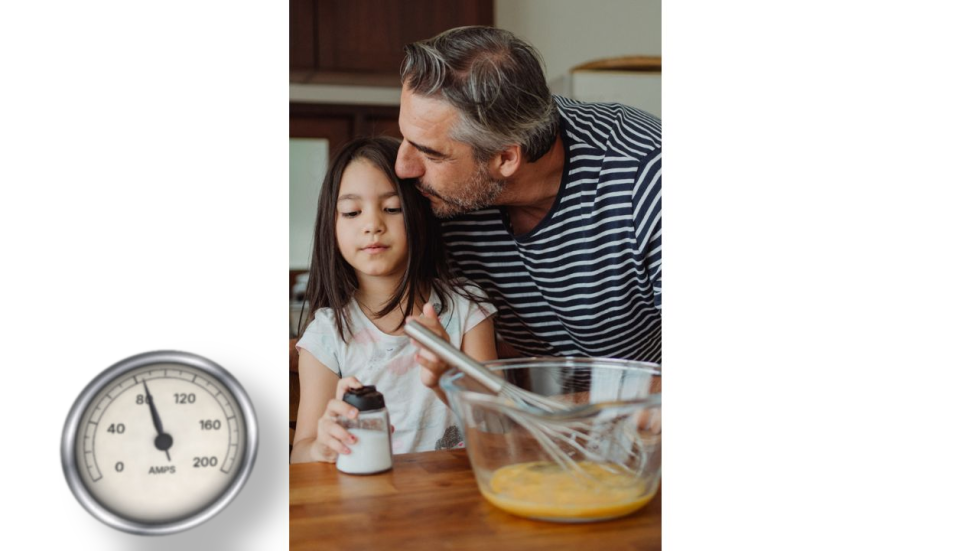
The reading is 85 A
